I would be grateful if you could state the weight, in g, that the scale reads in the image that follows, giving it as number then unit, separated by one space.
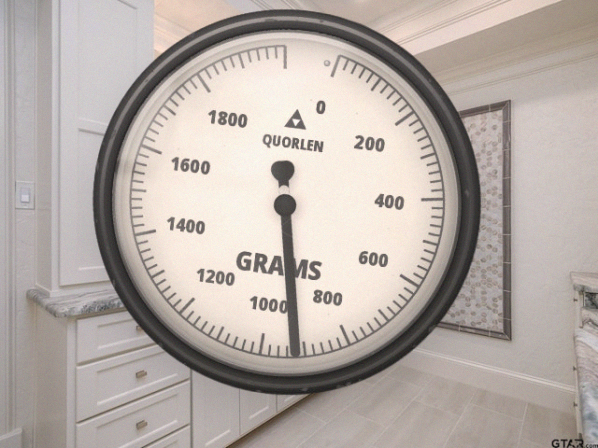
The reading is 920 g
